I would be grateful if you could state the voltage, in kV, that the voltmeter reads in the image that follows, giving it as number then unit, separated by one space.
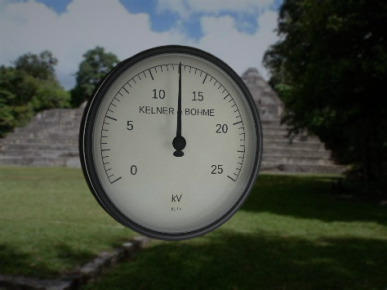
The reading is 12.5 kV
